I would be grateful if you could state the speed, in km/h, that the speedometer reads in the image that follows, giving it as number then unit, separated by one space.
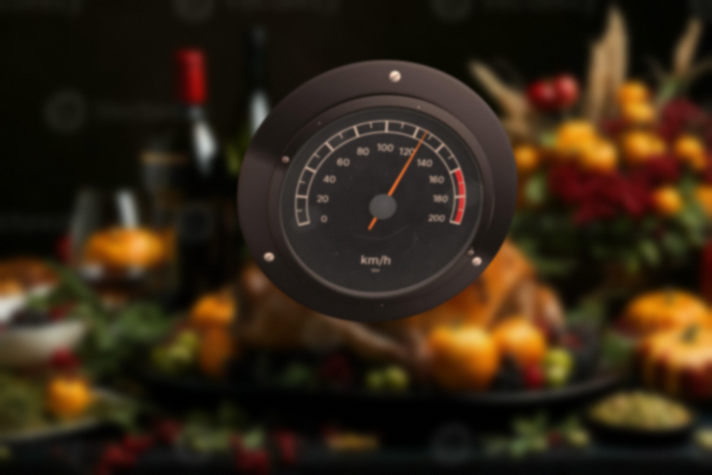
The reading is 125 km/h
